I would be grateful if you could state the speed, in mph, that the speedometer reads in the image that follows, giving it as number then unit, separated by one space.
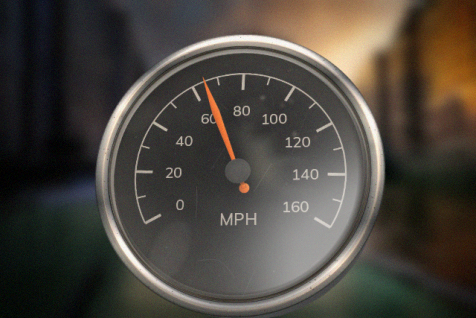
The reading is 65 mph
